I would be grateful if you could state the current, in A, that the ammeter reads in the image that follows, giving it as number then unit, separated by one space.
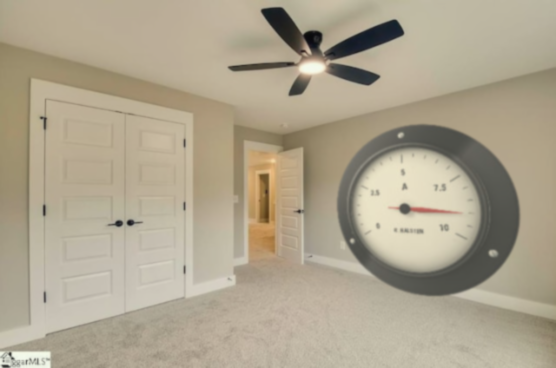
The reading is 9 A
